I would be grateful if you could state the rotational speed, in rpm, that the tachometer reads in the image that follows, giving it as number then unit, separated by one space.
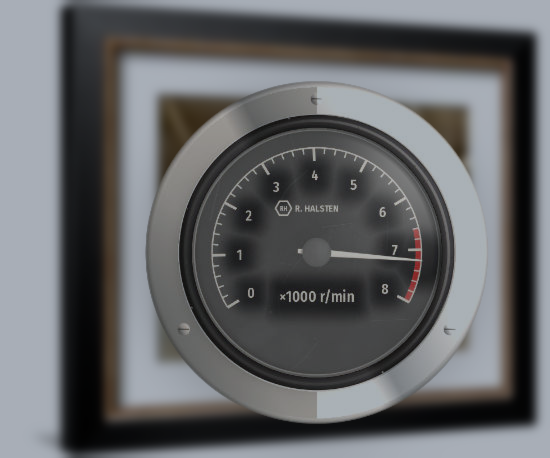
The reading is 7200 rpm
